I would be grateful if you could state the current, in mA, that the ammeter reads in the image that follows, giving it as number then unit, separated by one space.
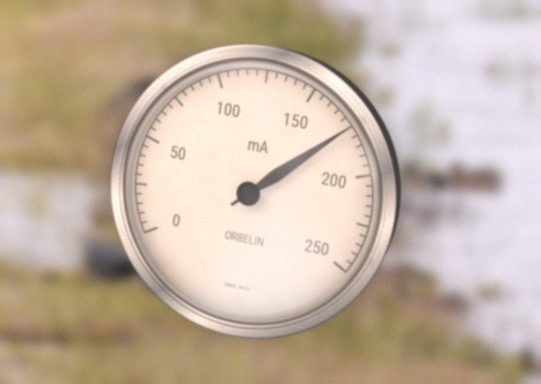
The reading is 175 mA
